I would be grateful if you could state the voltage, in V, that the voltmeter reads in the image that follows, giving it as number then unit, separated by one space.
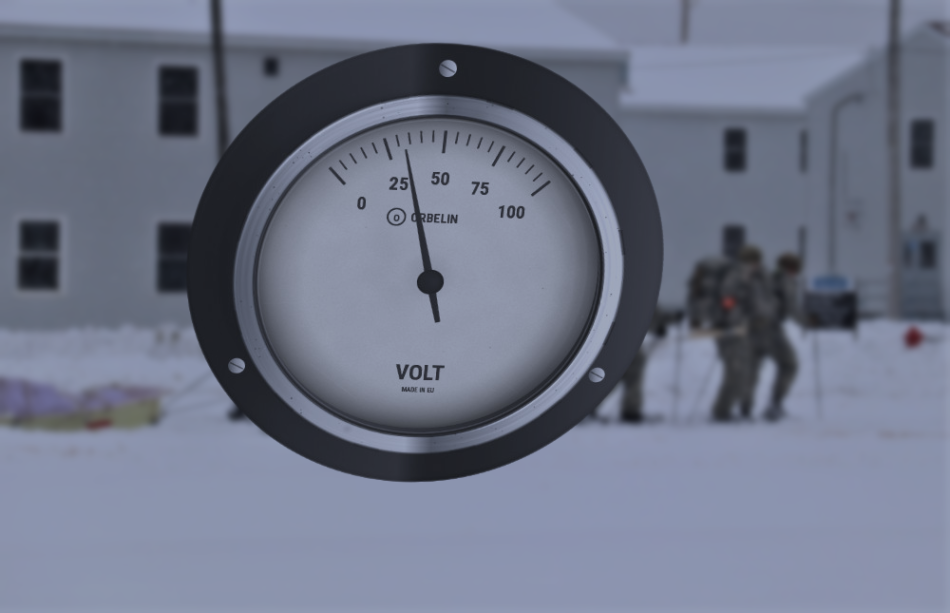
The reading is 32.5 V
